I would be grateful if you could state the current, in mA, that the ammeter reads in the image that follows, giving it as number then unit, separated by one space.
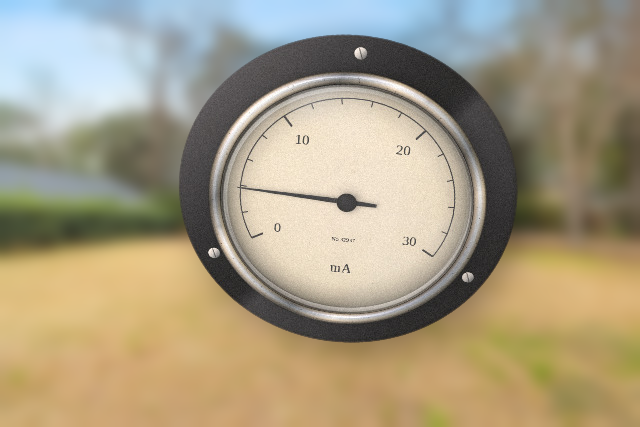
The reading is 4 mA
